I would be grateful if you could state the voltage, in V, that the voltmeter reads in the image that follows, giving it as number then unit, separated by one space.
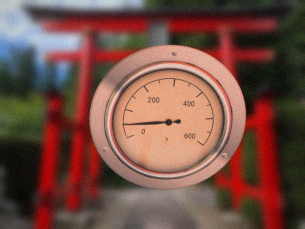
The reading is 50 V
